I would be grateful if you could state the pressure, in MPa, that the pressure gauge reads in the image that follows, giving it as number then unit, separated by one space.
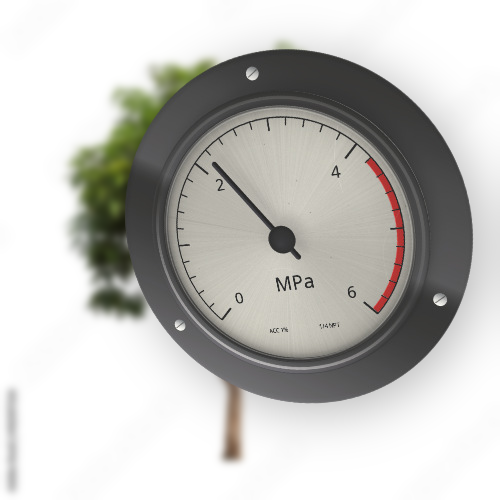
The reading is 2.2 MPa
